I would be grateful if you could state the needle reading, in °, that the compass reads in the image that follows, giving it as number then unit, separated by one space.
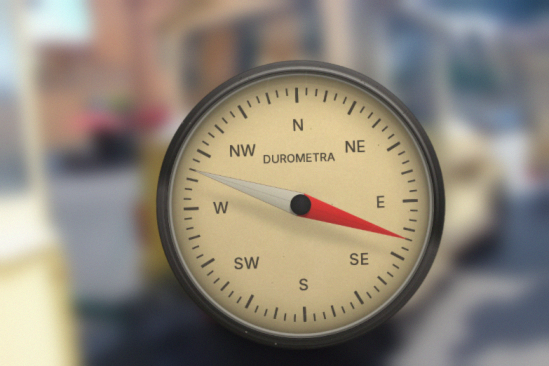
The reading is 110 °
